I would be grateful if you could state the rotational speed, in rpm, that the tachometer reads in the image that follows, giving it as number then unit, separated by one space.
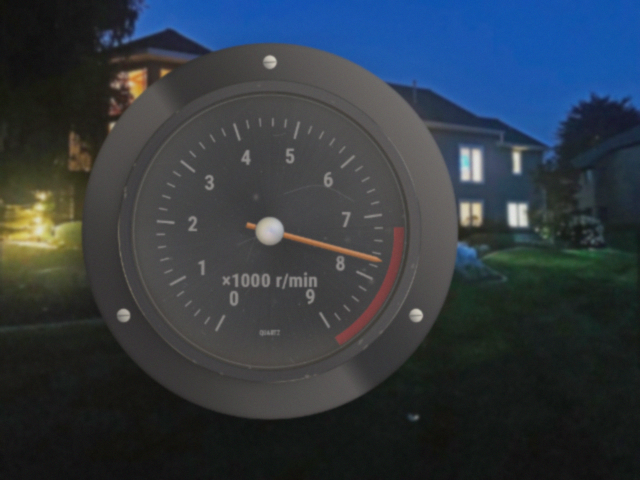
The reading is 7700 rpm
